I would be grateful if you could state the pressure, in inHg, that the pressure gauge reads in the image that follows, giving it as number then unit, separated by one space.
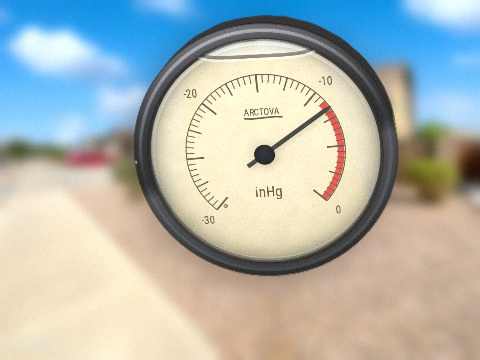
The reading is -8.5 inHg
